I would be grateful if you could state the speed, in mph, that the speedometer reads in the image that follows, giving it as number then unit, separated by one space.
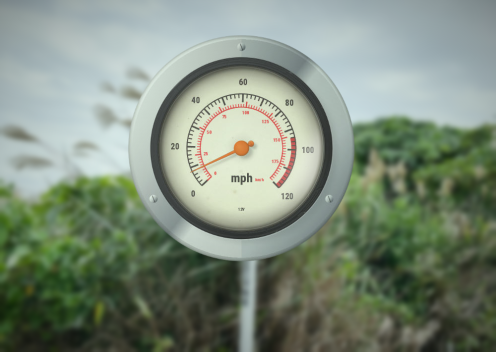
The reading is 8 mph
